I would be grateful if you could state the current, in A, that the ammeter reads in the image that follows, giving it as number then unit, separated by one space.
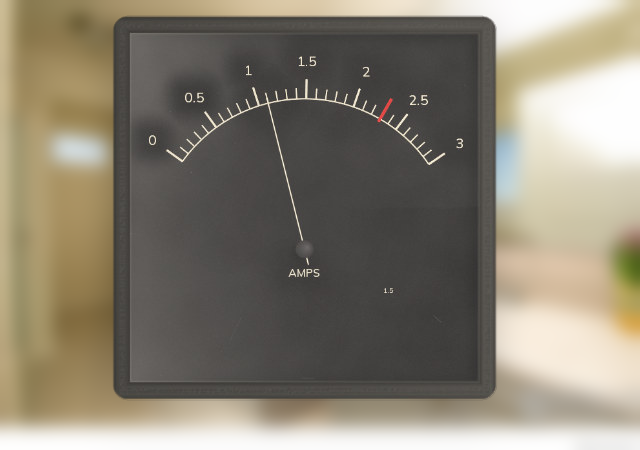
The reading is 1.1 A
